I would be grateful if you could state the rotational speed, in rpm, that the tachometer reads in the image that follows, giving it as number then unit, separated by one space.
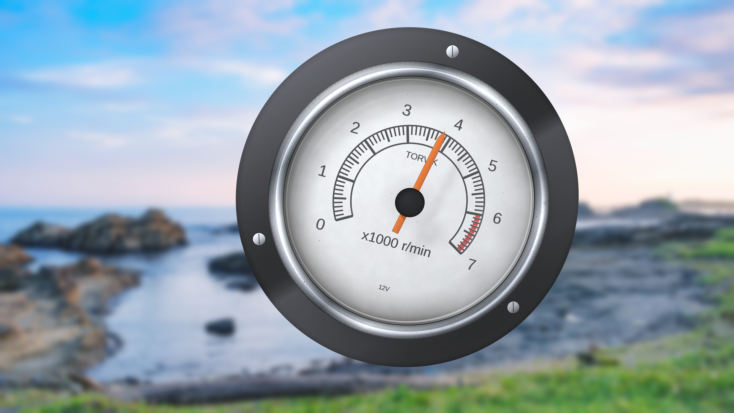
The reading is 3800 rpm
